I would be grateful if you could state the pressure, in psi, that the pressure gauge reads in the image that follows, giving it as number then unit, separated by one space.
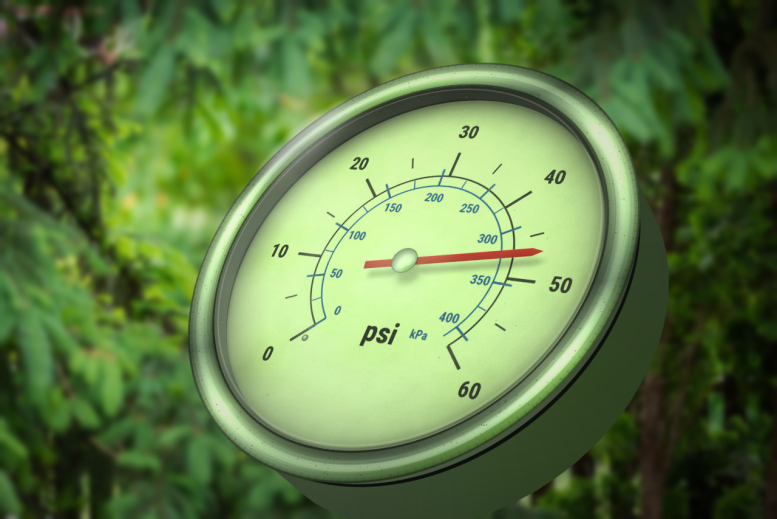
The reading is 47.5 psi
